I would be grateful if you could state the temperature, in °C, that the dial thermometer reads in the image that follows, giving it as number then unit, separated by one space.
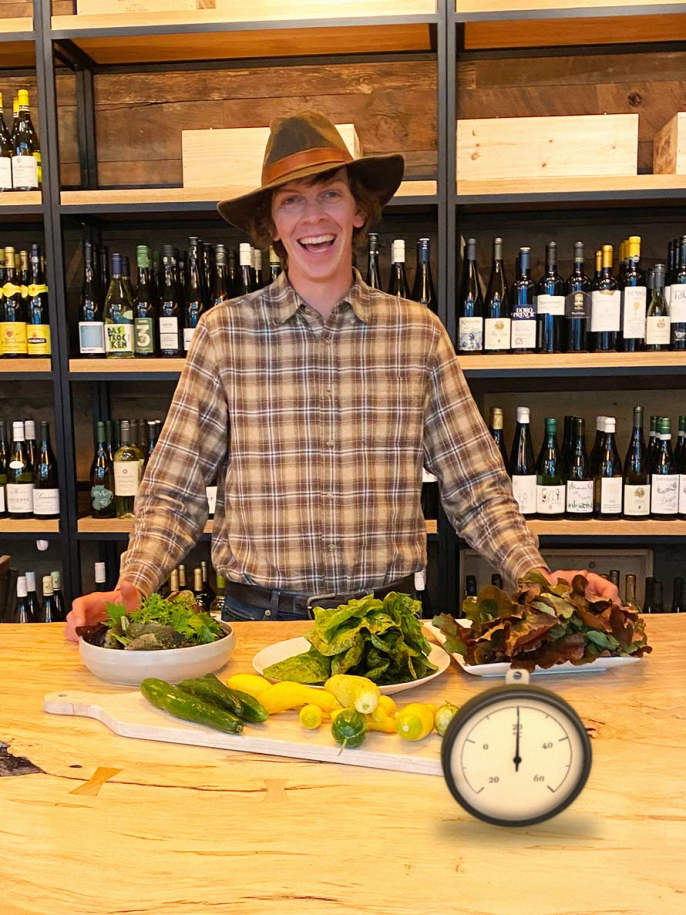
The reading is 20 °C
